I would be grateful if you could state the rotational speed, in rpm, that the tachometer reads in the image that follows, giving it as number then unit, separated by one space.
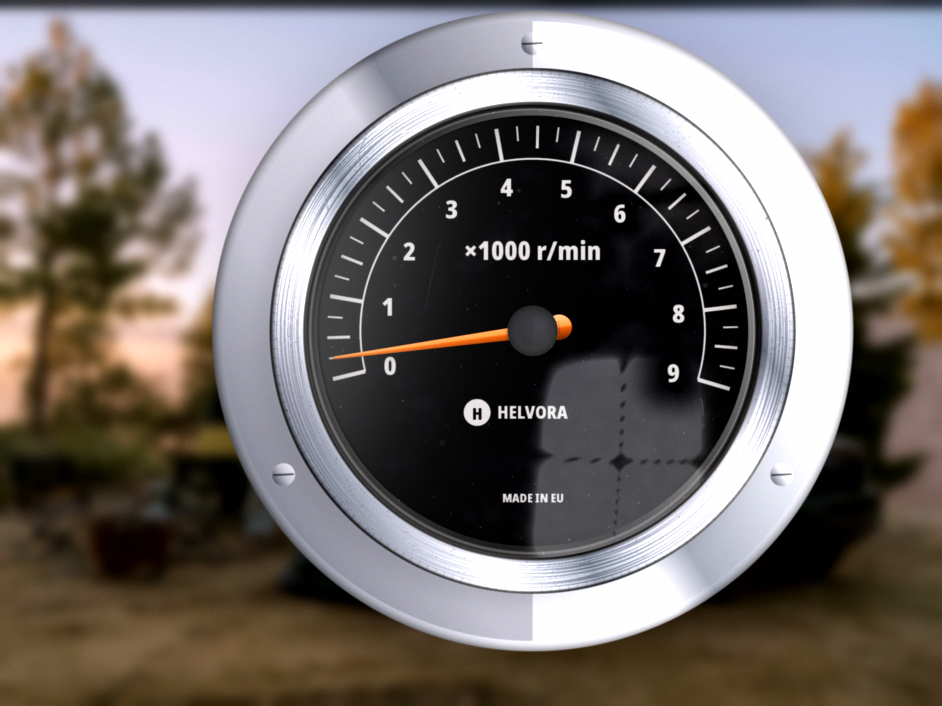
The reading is 250 rpm
